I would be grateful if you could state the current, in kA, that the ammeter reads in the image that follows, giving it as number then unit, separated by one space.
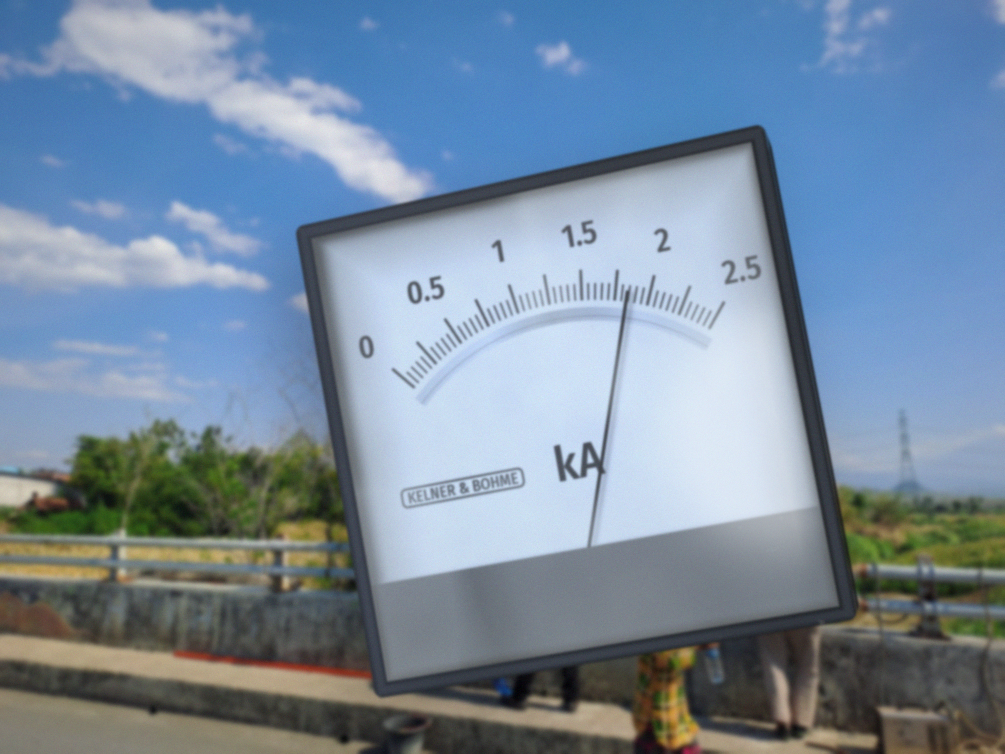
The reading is 1.85 kA
